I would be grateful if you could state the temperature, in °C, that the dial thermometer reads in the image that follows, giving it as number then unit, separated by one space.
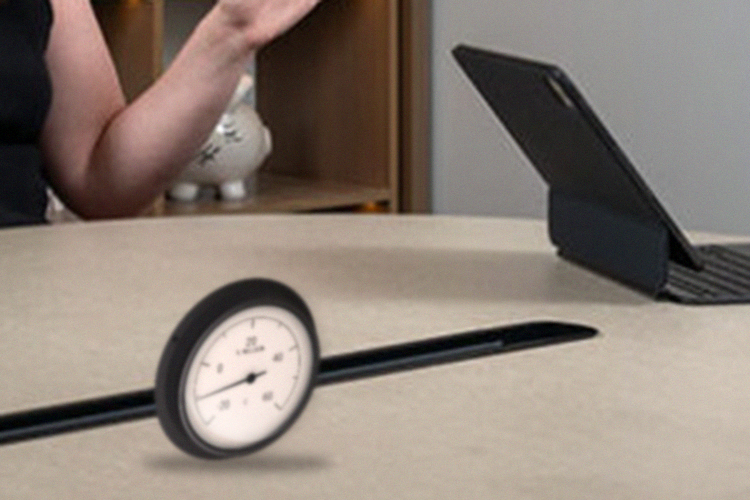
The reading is -10 °C
